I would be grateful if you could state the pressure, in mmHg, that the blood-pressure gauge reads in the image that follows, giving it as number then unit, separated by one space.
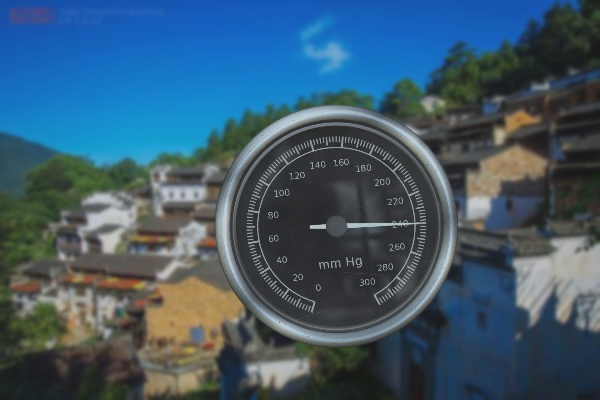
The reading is 240 mmHg
